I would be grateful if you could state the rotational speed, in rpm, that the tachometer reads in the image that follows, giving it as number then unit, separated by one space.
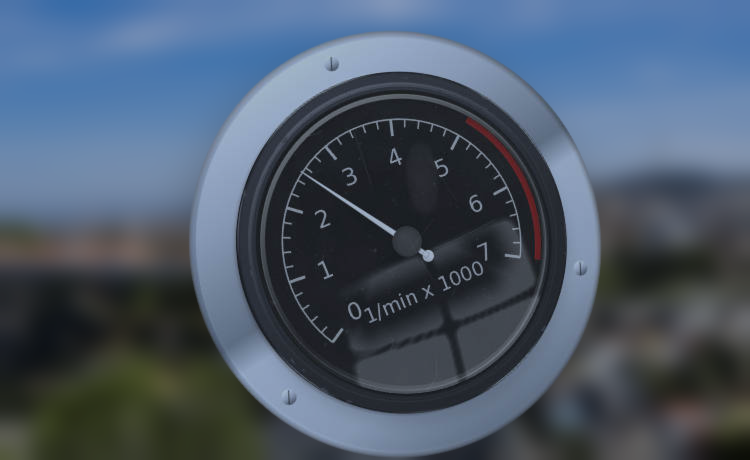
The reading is 2500 rpm
